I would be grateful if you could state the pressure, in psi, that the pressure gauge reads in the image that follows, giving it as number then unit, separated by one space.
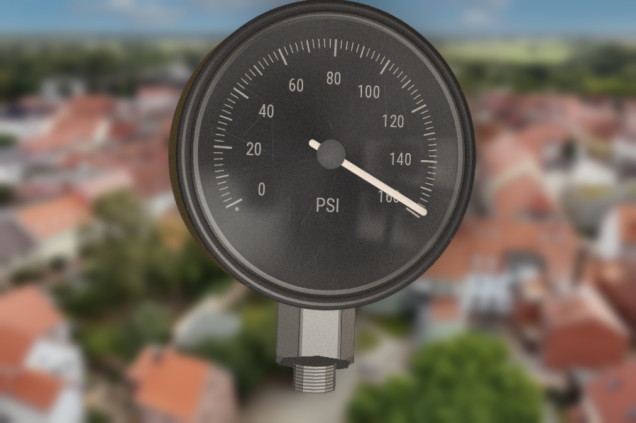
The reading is 158 psi
